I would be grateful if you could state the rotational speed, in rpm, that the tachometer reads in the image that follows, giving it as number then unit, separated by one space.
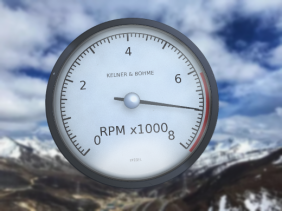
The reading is 7000 rpm
